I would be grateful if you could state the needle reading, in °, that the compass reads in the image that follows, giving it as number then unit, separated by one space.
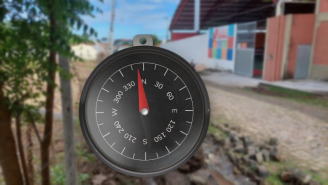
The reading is 352.5 °
